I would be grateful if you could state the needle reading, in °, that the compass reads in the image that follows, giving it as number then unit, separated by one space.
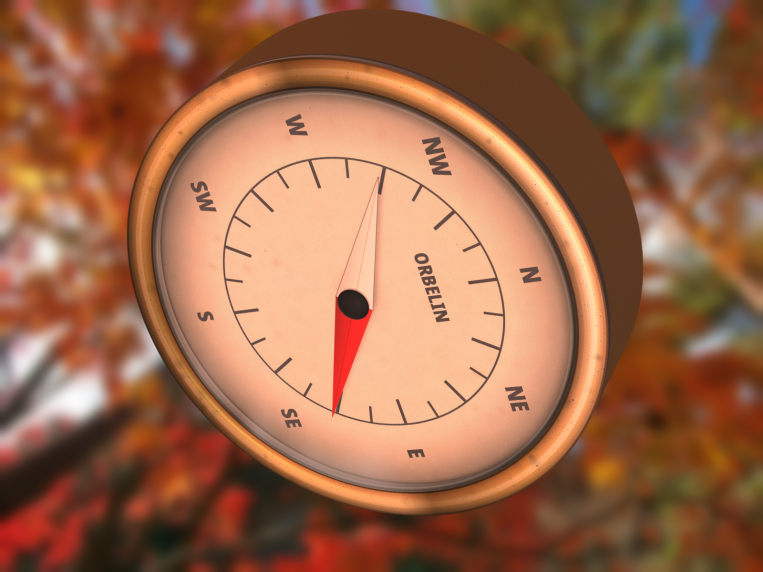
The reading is 120 °
